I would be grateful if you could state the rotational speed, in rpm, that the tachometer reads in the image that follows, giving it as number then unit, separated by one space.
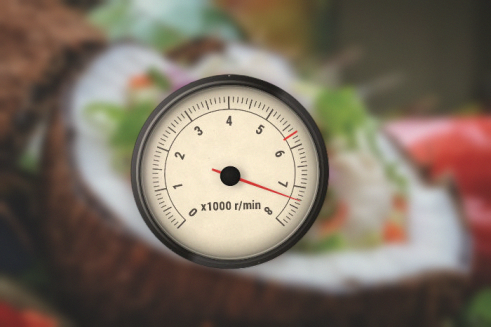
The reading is 7300 rpm
